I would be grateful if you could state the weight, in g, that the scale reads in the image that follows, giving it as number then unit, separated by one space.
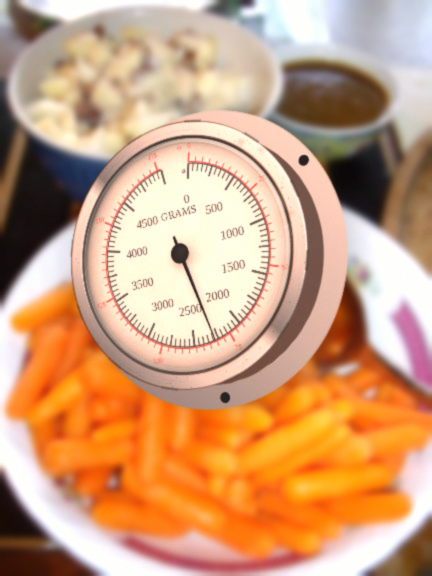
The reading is 2250 g
